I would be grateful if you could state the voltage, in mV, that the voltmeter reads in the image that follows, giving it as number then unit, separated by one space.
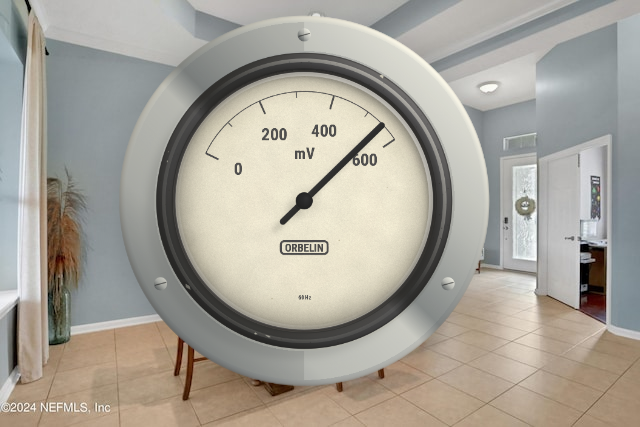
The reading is 550 mV
